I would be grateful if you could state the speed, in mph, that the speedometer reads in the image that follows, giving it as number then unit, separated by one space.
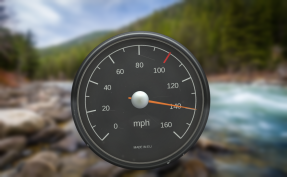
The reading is 140 mph
